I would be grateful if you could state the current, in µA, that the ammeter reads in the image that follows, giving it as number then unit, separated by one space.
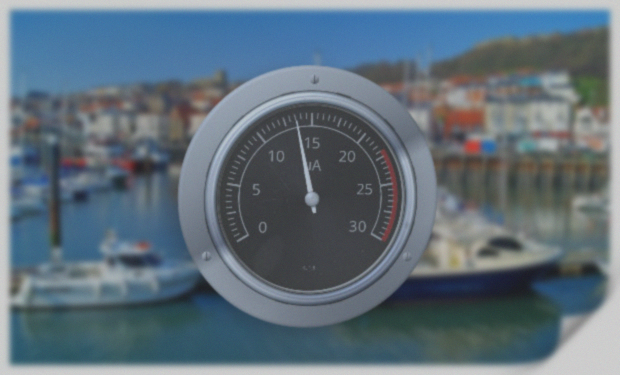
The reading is 13.5 µA
